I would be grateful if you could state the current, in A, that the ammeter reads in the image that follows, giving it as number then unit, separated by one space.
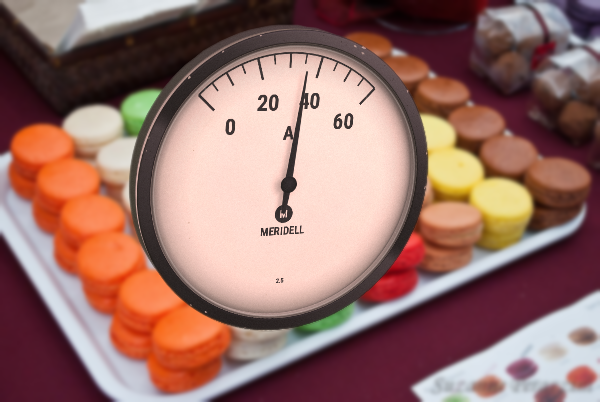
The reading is 35 A
